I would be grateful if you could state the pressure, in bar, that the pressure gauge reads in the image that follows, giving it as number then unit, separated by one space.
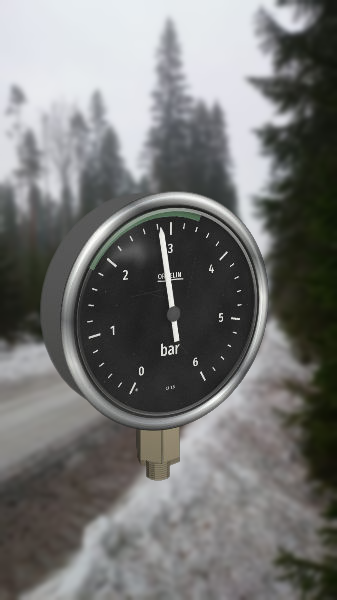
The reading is 2.8 bar
